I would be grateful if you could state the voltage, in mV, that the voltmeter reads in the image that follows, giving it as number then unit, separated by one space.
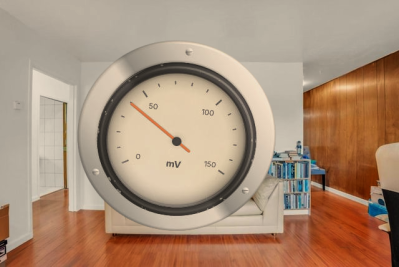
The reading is 40 mV
